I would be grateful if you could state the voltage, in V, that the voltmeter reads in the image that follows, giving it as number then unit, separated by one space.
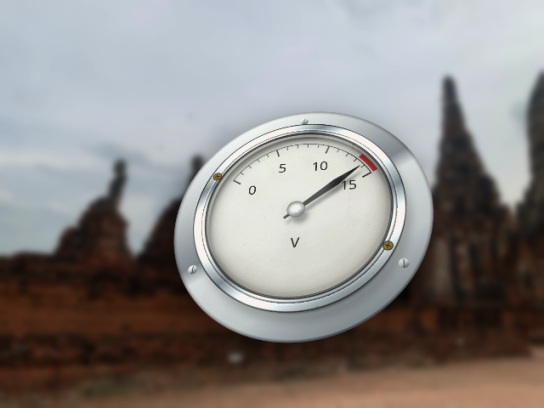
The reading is 14 V
